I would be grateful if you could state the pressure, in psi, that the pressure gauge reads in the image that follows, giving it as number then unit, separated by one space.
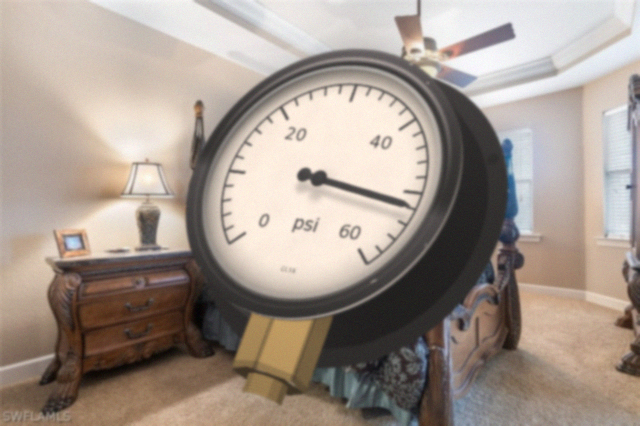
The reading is 52 psi
